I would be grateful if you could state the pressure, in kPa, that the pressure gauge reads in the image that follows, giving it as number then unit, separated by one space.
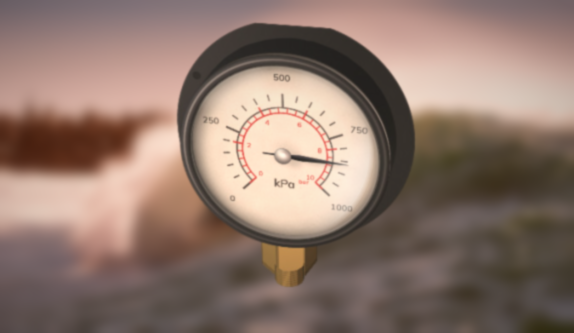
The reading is 850 kPa
